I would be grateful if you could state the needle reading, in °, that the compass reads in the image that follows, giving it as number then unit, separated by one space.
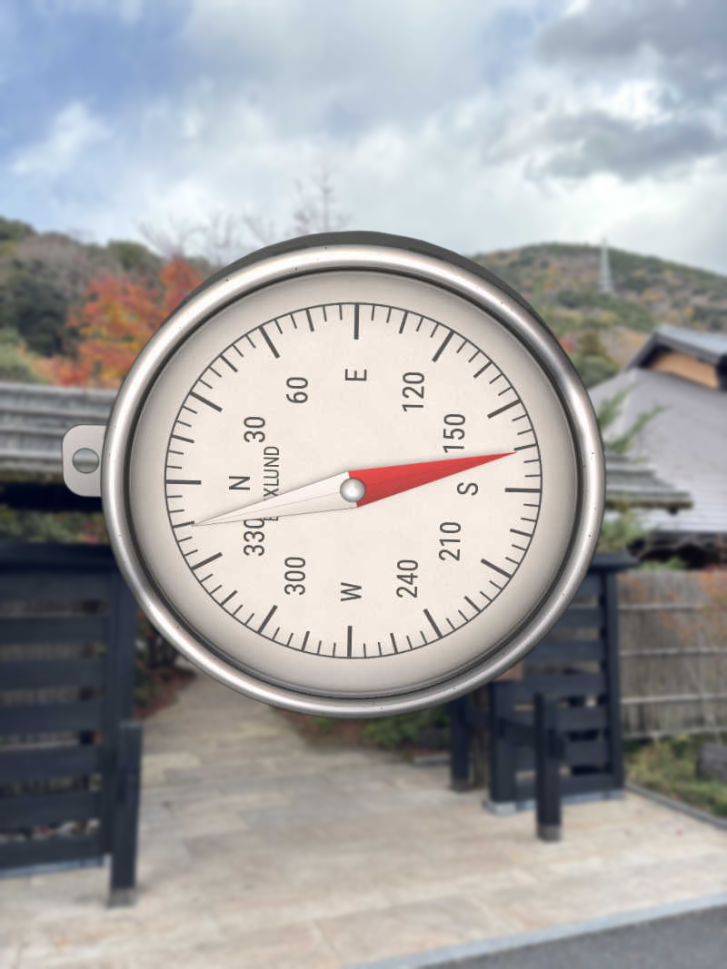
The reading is 165 °
